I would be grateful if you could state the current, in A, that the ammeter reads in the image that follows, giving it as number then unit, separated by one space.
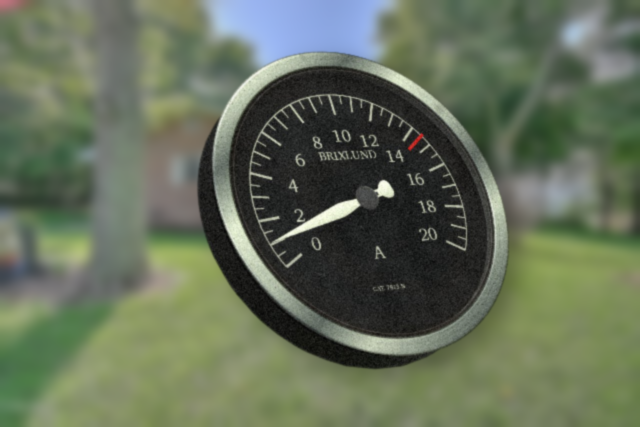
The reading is 1 A
